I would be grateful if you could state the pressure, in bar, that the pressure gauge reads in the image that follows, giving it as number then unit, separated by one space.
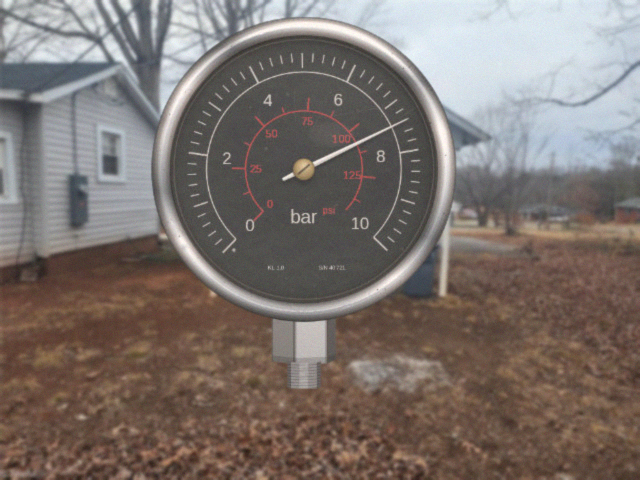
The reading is 7.4 bar
